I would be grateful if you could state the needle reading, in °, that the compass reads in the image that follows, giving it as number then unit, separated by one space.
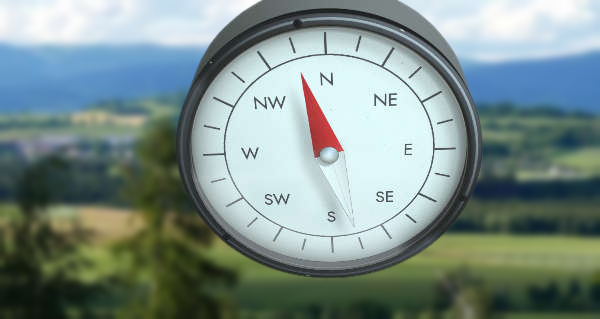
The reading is 345 °
